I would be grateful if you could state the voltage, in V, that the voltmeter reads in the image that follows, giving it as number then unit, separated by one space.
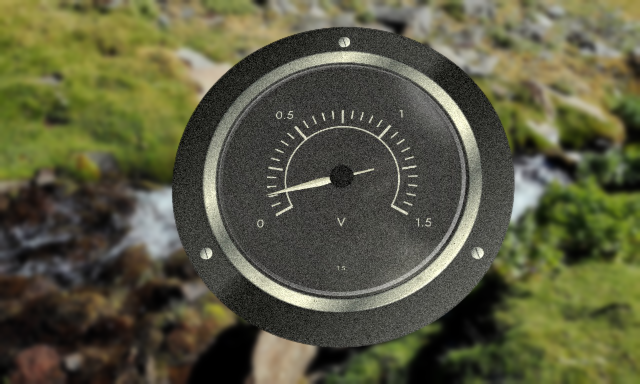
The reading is 0.1 V
